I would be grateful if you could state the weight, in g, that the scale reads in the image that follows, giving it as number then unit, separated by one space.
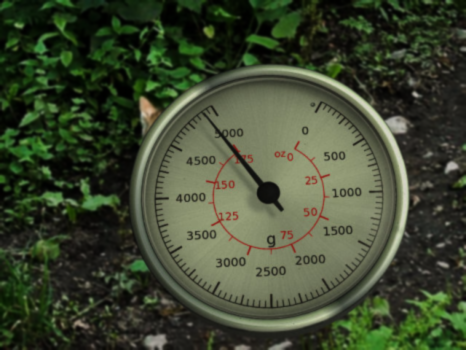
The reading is 4900 g
